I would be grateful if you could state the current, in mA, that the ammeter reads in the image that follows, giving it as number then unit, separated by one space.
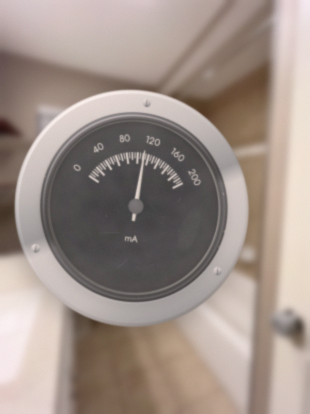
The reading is 110 mA
